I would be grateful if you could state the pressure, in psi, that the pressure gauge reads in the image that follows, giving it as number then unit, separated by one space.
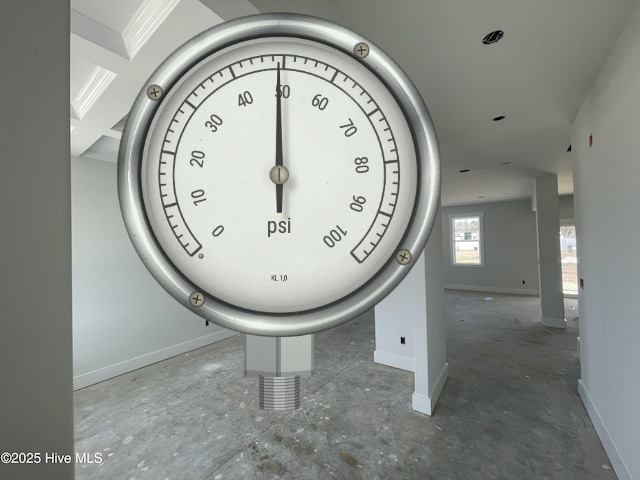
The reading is 49 psi
